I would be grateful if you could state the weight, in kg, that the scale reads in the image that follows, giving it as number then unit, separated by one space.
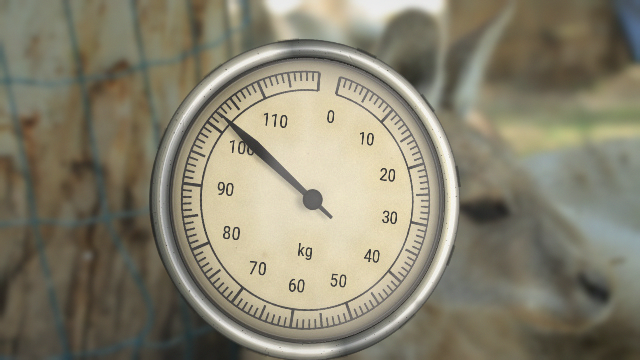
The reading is 102 kg
